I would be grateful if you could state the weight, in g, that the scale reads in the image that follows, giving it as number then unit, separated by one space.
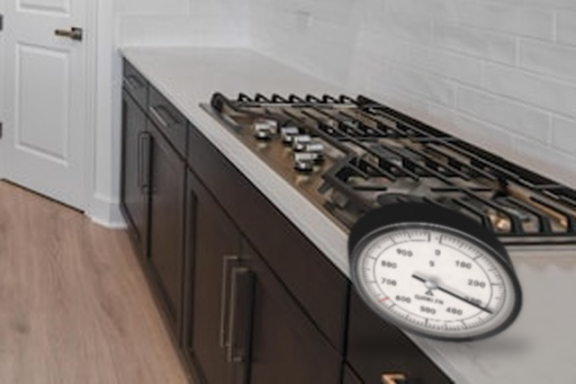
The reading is 300 g
